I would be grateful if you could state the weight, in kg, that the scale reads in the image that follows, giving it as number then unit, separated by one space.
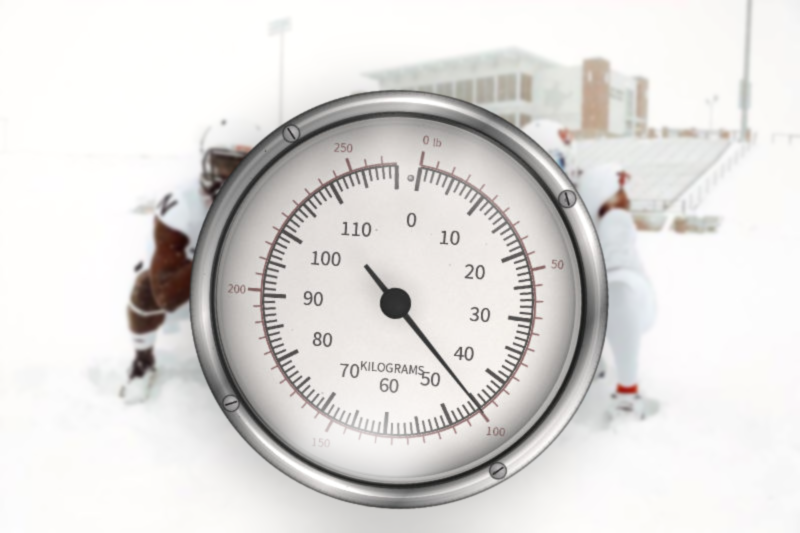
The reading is 45 kg
